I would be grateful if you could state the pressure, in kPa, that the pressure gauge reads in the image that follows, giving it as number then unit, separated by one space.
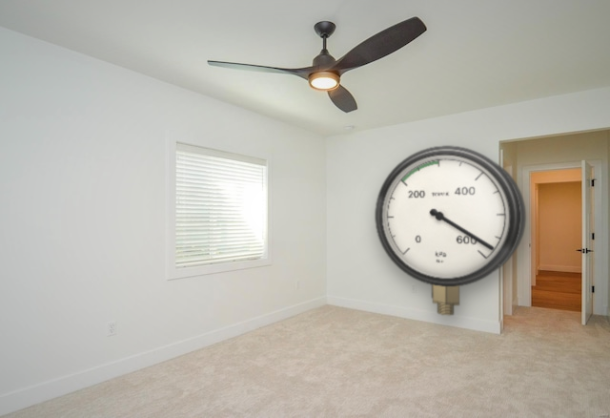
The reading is 575 kPa
